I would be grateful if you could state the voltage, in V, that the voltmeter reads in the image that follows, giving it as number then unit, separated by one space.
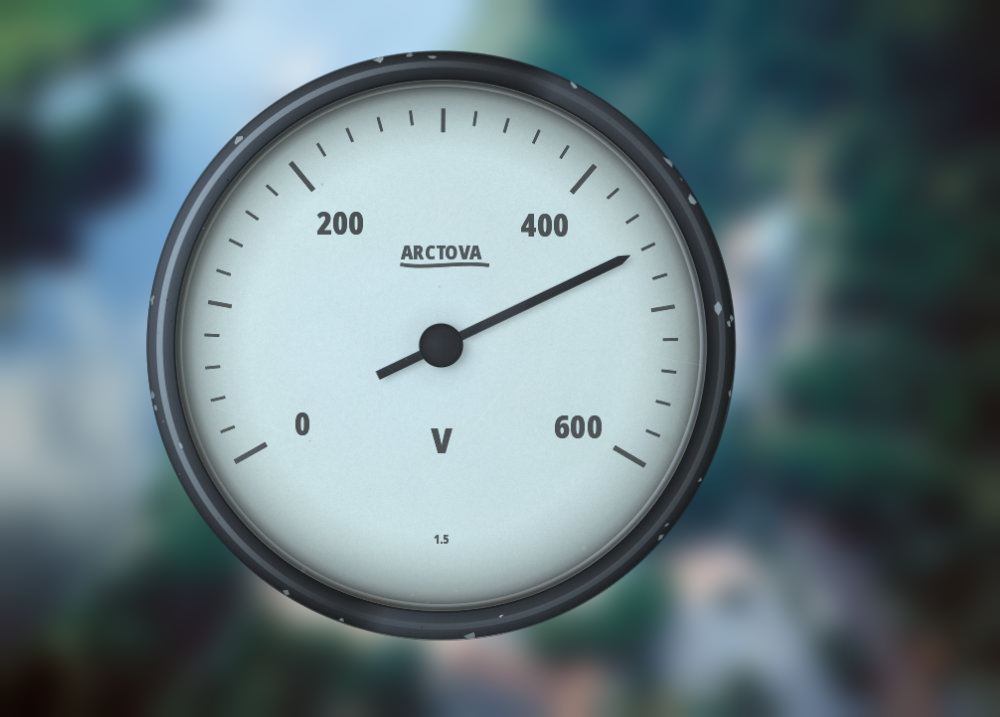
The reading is 460 V
